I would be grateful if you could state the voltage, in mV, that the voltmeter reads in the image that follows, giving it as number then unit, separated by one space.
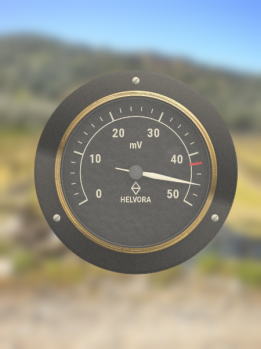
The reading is 46 mV
